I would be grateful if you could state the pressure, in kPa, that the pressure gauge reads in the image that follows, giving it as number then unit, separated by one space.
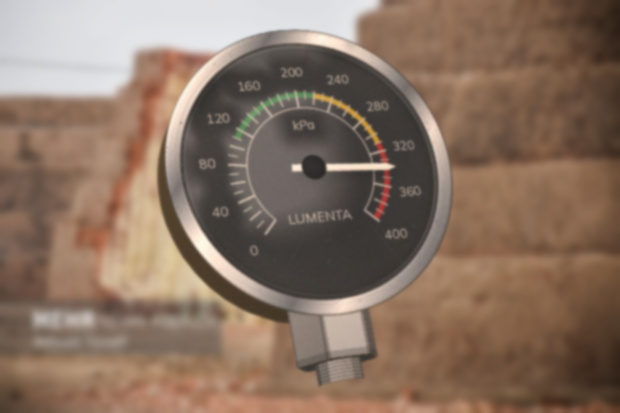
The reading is 340 kPa
